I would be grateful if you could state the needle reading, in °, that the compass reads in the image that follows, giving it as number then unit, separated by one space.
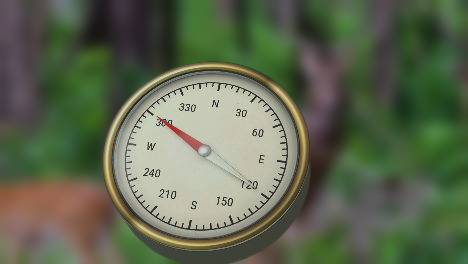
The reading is 300 °
